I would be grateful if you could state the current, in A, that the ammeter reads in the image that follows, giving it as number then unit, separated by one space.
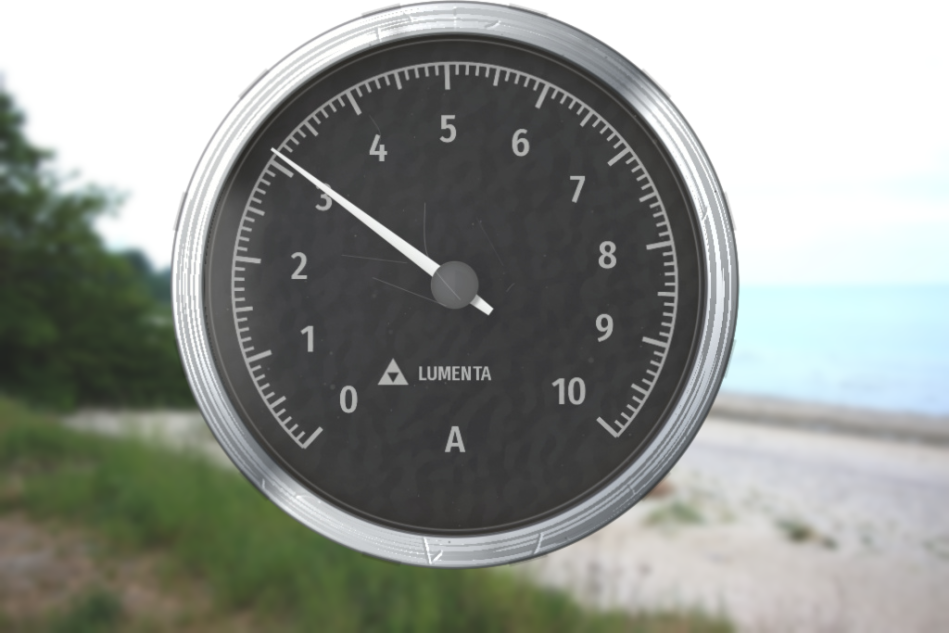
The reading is 3.1 A
